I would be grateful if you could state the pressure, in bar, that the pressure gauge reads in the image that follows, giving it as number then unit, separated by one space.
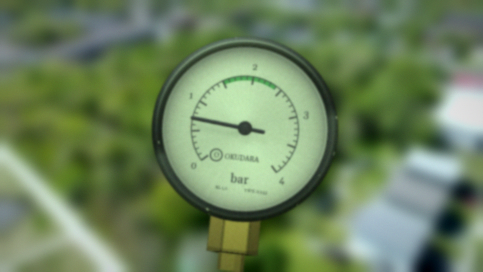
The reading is 0.7 bar
